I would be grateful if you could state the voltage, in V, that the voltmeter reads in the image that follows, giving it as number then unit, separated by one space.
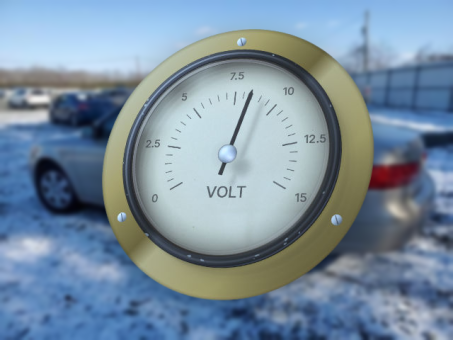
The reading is 8.5 V
